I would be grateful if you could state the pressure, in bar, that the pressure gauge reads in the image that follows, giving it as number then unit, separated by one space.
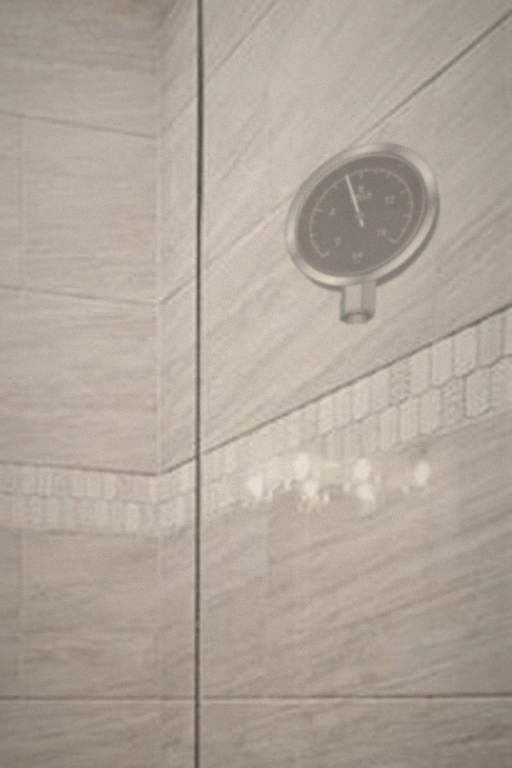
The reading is 7 bar
